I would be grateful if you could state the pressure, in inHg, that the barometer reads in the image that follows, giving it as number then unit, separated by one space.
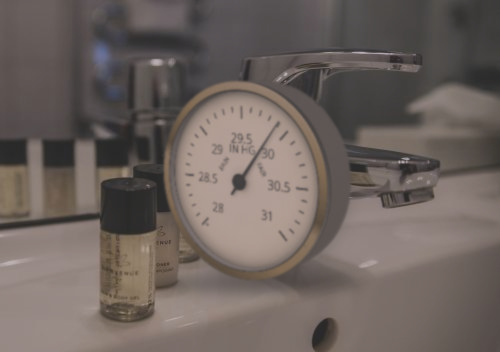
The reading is 29.9 inHg
